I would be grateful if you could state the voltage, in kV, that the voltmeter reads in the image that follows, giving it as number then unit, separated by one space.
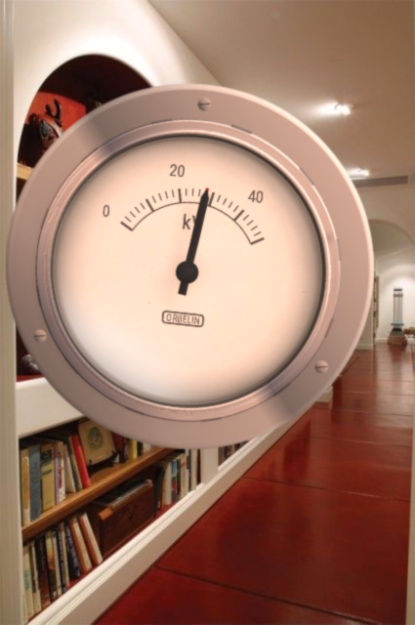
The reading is 28 kV
